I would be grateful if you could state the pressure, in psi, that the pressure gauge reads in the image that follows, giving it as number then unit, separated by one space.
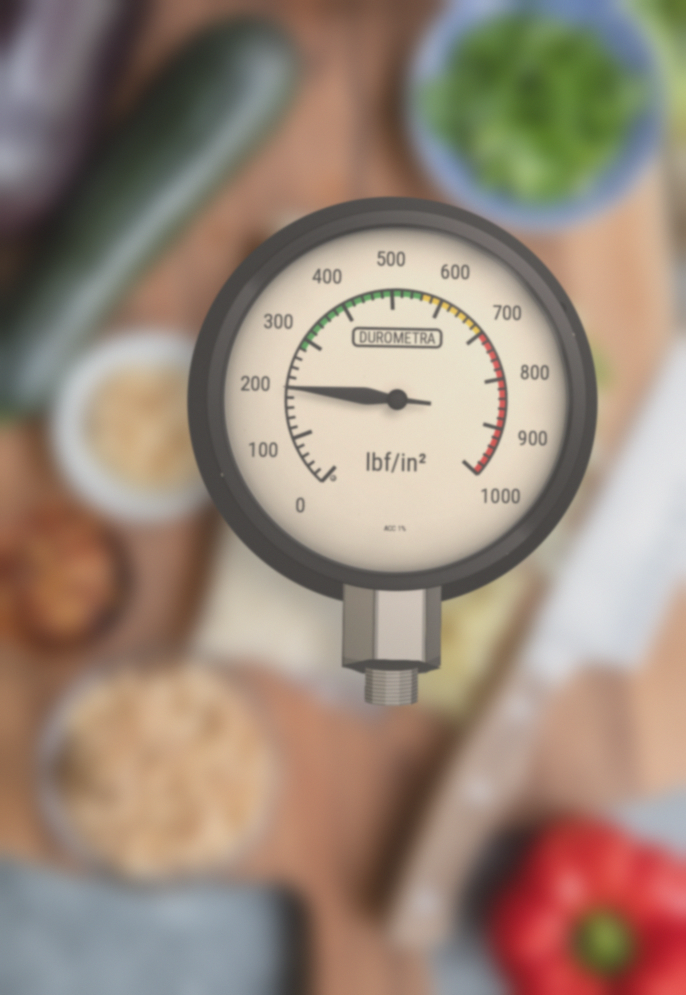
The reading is 200 psi
